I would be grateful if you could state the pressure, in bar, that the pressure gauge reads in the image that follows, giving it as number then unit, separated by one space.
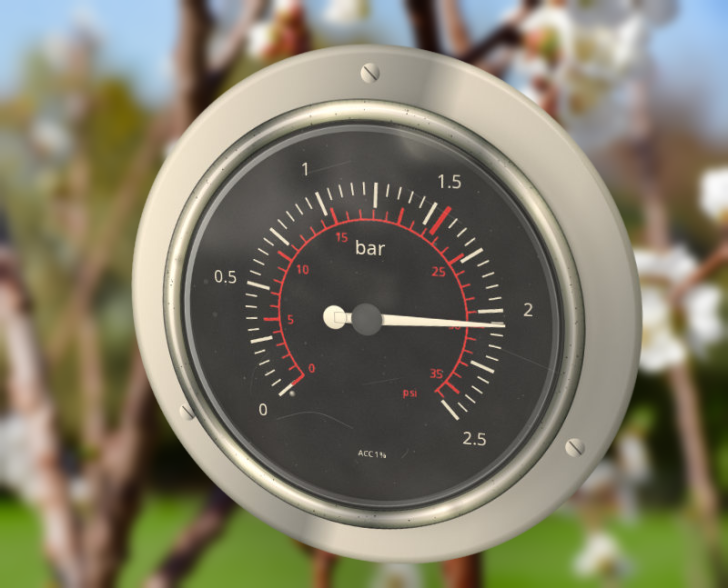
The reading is 2.05 bar
